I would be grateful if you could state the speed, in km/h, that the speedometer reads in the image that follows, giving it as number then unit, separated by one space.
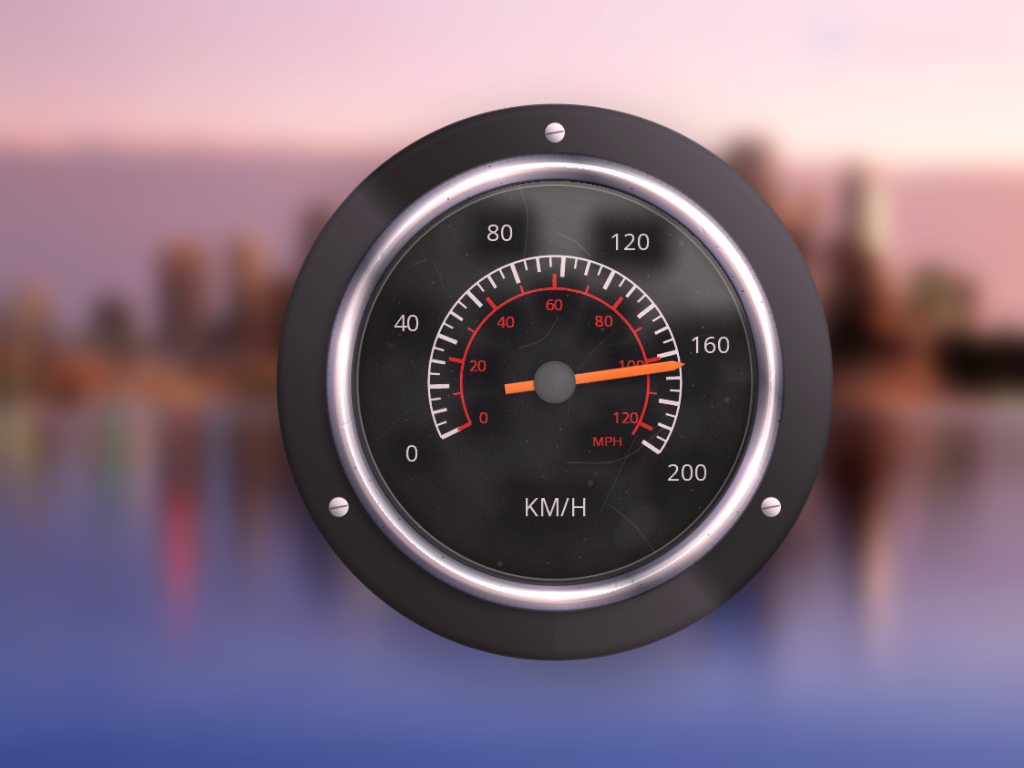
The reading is 165 km/h
